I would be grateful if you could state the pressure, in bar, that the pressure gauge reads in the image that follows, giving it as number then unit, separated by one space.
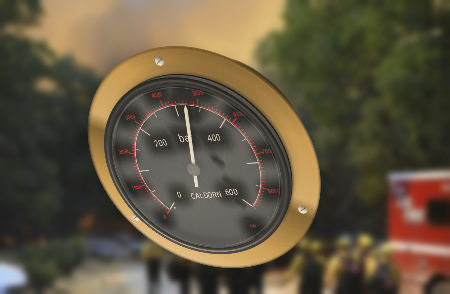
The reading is 325 bar
